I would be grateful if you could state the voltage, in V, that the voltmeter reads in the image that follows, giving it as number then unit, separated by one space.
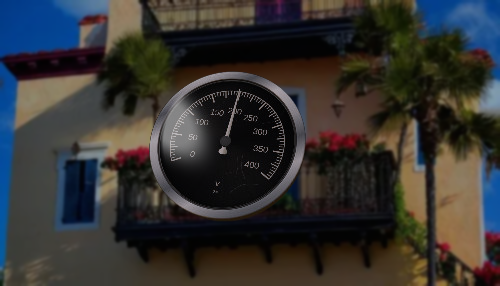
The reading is 200 V
